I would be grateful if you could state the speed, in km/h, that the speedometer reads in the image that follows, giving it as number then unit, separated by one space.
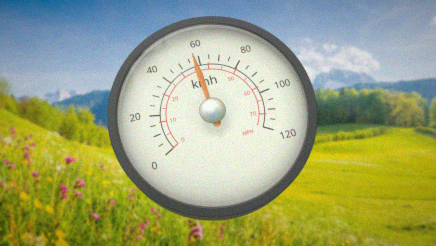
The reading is 57.5 km/h
